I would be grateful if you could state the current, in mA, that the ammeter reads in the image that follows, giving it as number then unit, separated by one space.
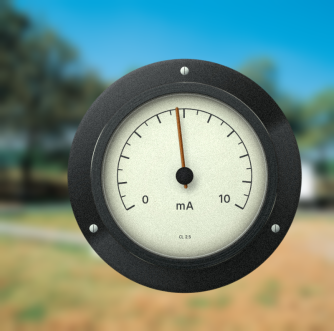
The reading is 4.75 mA
